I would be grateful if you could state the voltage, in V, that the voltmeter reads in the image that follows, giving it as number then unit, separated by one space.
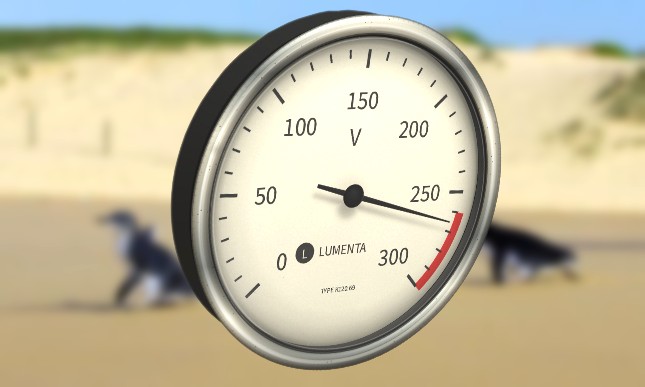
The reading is 265 V
